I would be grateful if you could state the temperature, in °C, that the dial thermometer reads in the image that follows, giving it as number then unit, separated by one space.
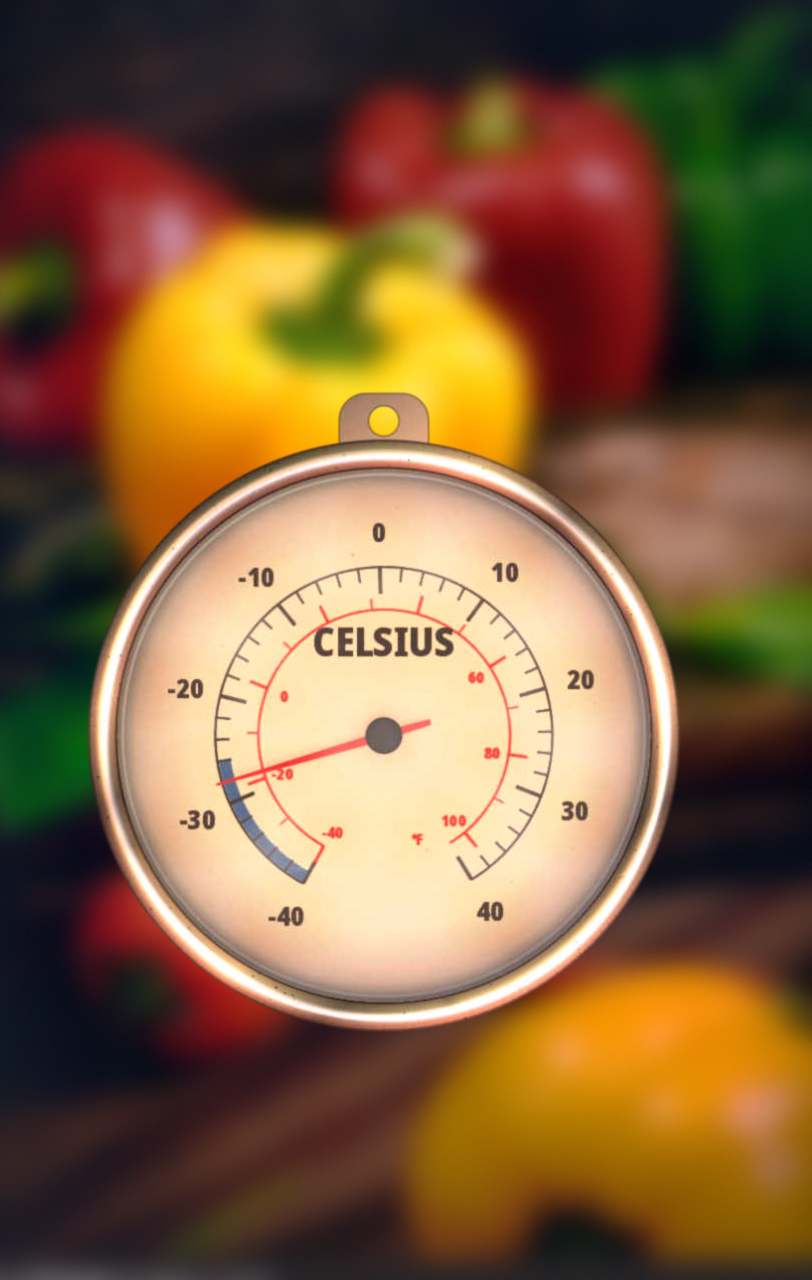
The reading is -28 °C
